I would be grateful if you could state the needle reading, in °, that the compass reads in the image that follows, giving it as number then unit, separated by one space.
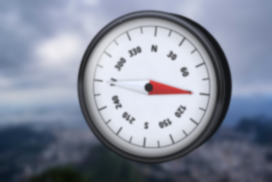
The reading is 90 °
